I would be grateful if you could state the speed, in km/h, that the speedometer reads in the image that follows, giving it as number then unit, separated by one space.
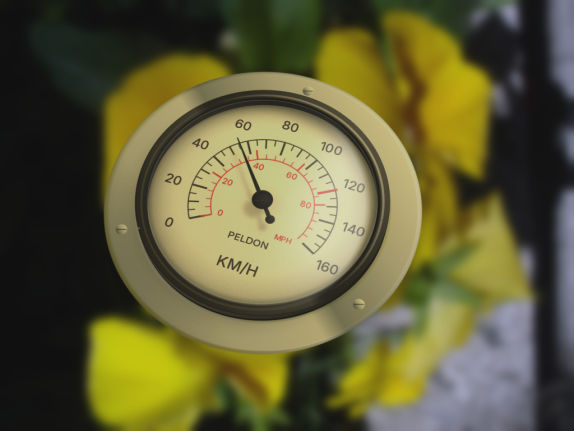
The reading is 55 km/h
